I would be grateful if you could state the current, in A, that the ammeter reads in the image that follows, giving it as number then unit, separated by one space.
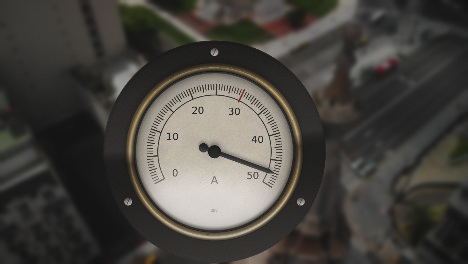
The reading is 47.5 A
